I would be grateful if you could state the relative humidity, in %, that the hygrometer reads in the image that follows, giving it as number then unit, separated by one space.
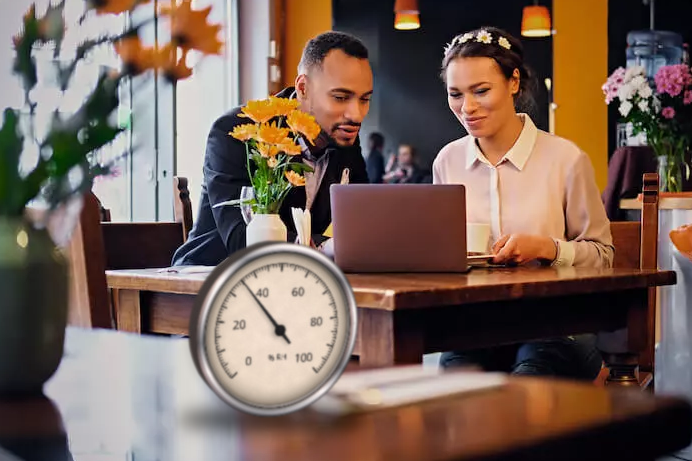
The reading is 35 %
